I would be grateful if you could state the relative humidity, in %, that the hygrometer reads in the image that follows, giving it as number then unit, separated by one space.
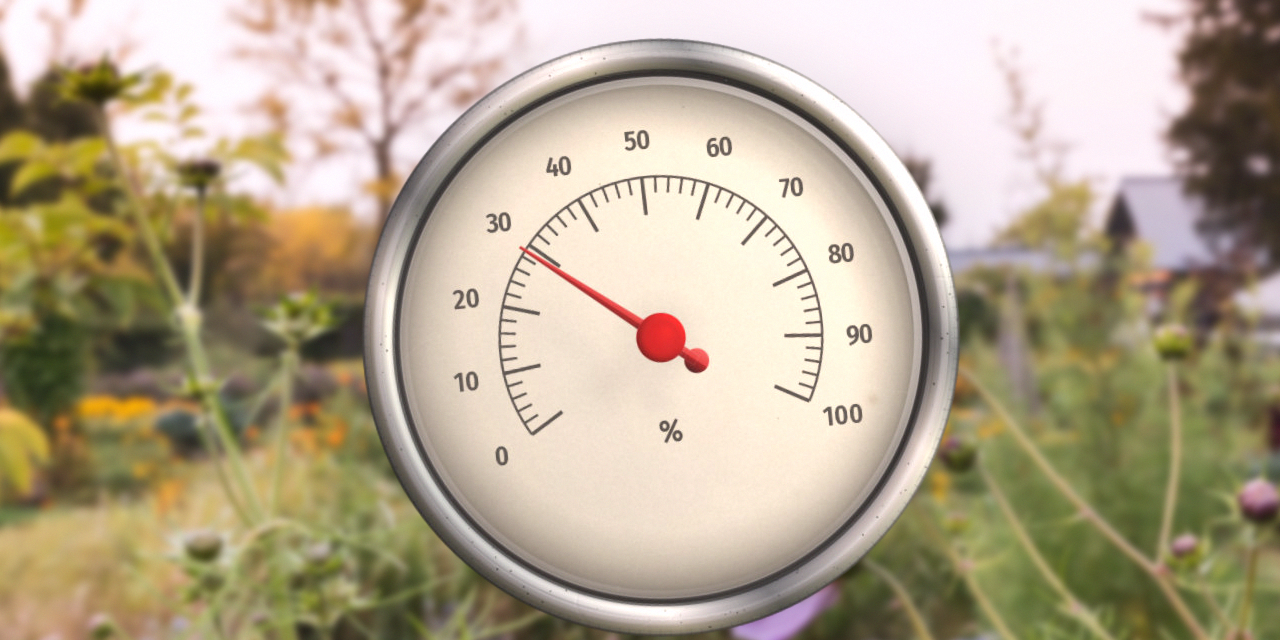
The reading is 29 %
